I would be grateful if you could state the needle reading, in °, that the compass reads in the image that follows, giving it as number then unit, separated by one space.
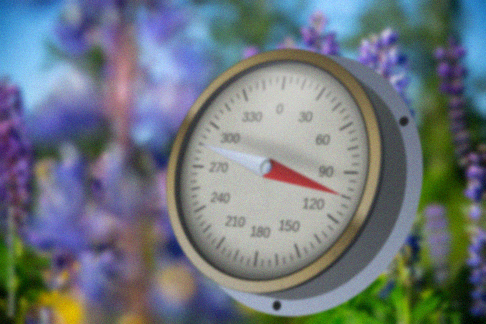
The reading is 105 °
